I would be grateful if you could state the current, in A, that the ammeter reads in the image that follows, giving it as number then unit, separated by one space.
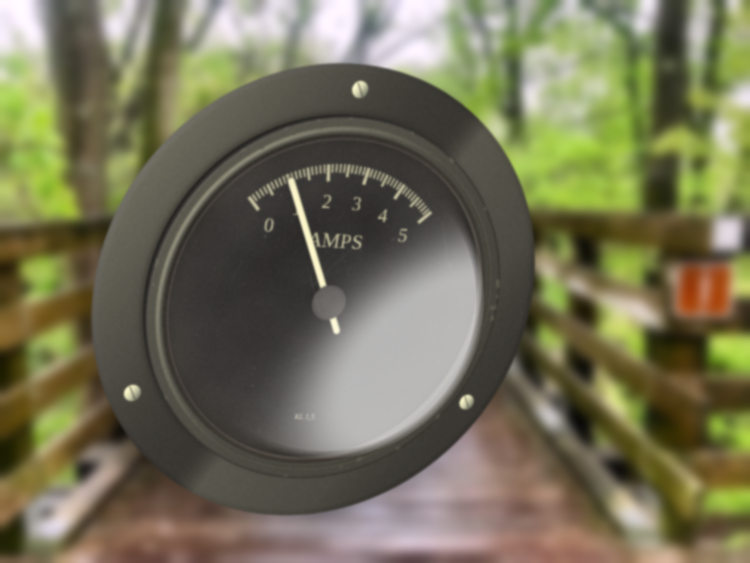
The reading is 1 A
